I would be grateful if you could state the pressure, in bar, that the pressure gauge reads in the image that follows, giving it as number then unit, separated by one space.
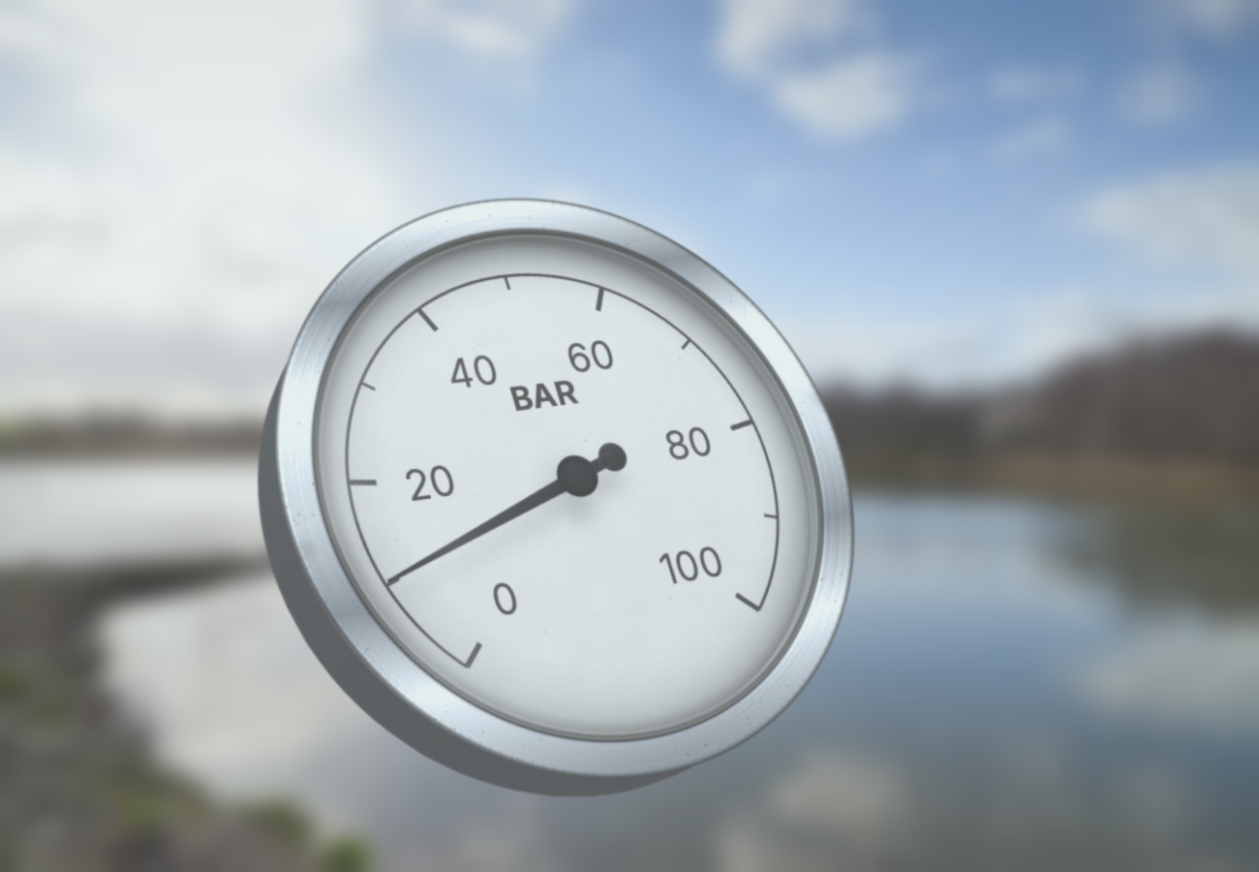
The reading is 10 bar
